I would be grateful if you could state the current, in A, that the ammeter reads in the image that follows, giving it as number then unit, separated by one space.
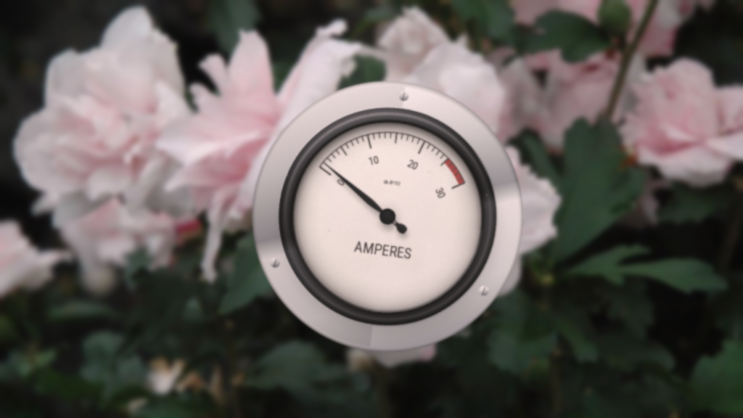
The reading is 1 A
